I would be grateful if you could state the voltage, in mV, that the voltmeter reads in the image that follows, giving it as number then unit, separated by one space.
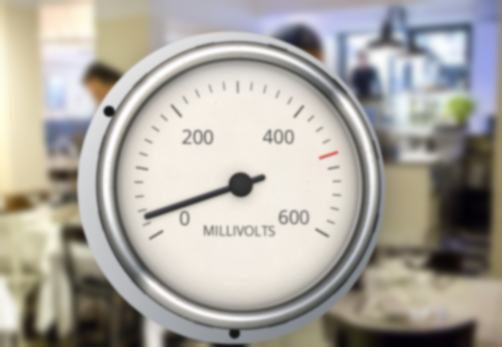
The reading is 30 mV
